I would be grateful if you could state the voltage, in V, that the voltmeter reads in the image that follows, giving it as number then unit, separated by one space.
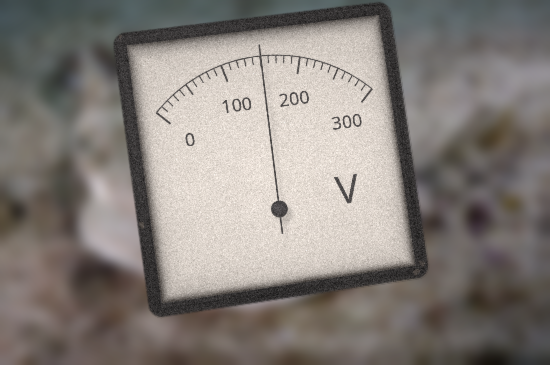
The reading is 150 V
